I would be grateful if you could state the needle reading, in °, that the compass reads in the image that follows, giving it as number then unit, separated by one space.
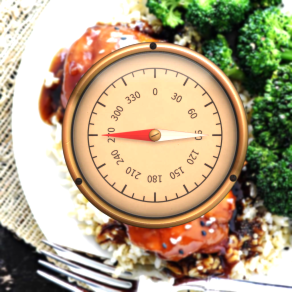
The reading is 270 °
